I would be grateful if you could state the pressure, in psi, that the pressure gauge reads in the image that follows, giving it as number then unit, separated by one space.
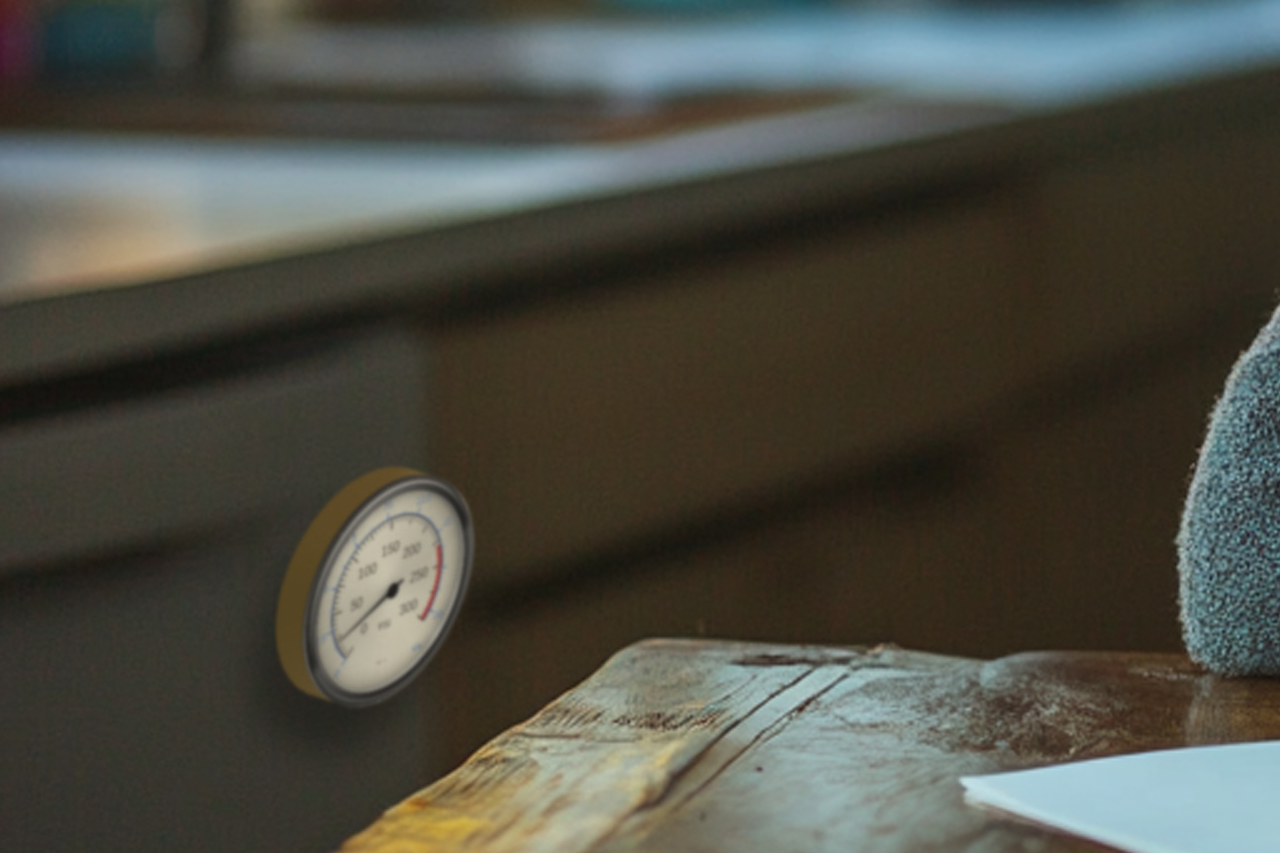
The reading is 25 psi
